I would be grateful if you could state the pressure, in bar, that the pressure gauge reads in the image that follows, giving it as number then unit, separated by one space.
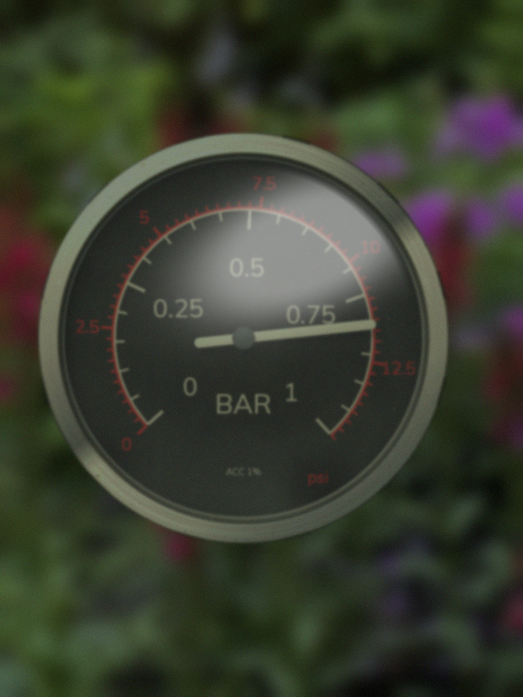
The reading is 0.8 bar
